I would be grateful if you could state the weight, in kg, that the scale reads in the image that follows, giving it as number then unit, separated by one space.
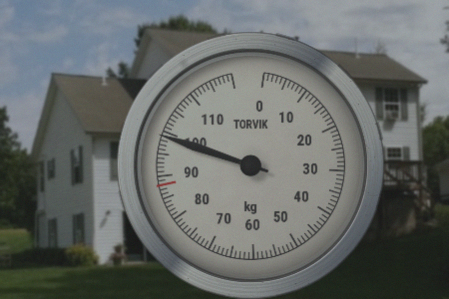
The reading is 99 kg
